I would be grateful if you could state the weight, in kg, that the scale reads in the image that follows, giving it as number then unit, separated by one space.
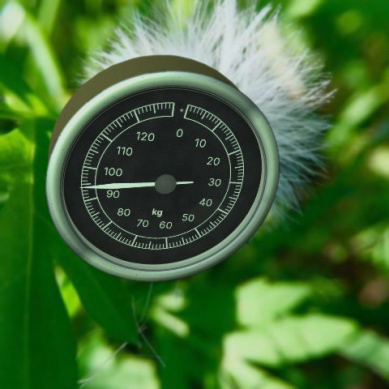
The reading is 95 kg
